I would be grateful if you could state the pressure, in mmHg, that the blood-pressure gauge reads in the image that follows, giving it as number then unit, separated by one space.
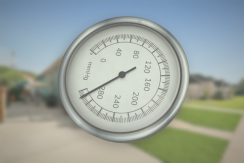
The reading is 290 mmHg
